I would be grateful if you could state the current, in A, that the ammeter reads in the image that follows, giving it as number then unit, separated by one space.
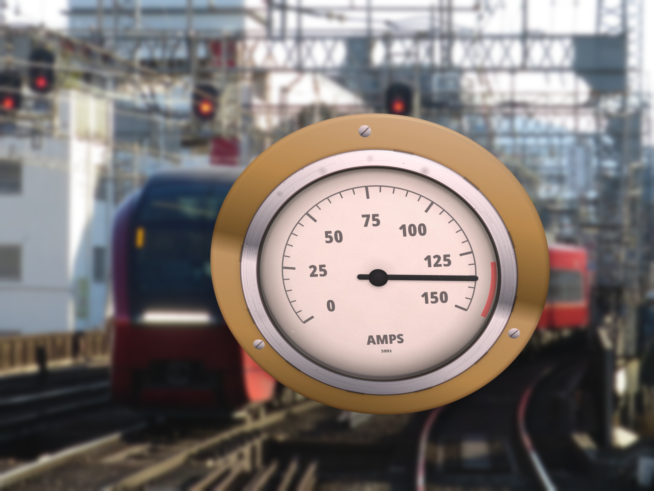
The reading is 135 A
